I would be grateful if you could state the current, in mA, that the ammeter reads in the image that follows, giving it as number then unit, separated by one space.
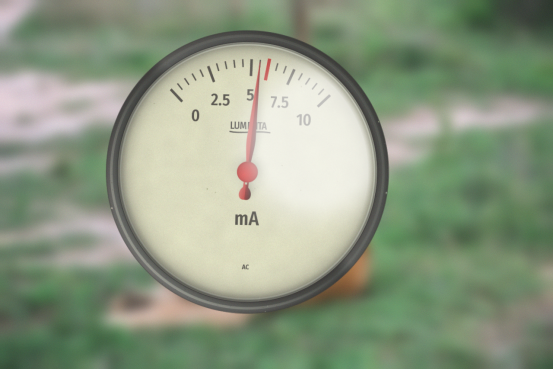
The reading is 5.5 mA
